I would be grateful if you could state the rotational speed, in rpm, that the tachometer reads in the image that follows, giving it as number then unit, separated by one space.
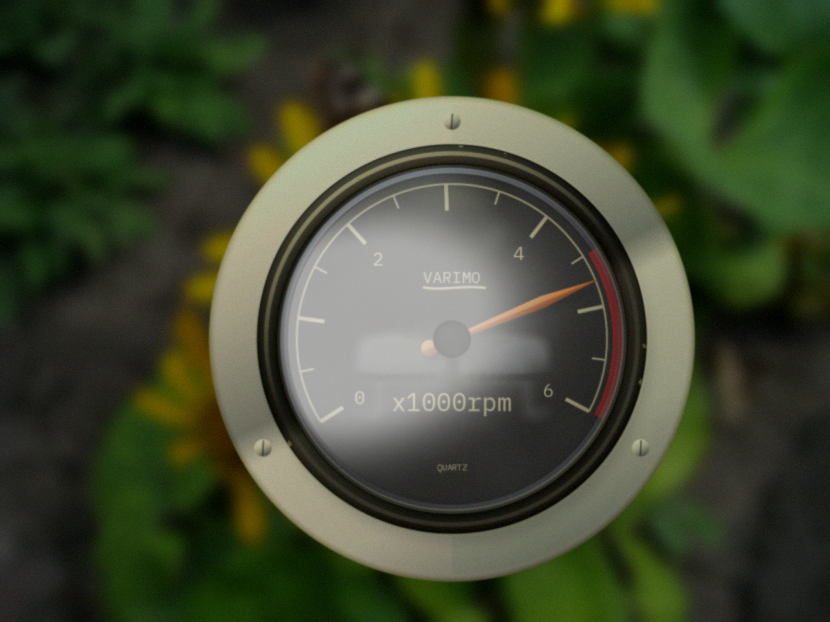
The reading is 4750 rpm
